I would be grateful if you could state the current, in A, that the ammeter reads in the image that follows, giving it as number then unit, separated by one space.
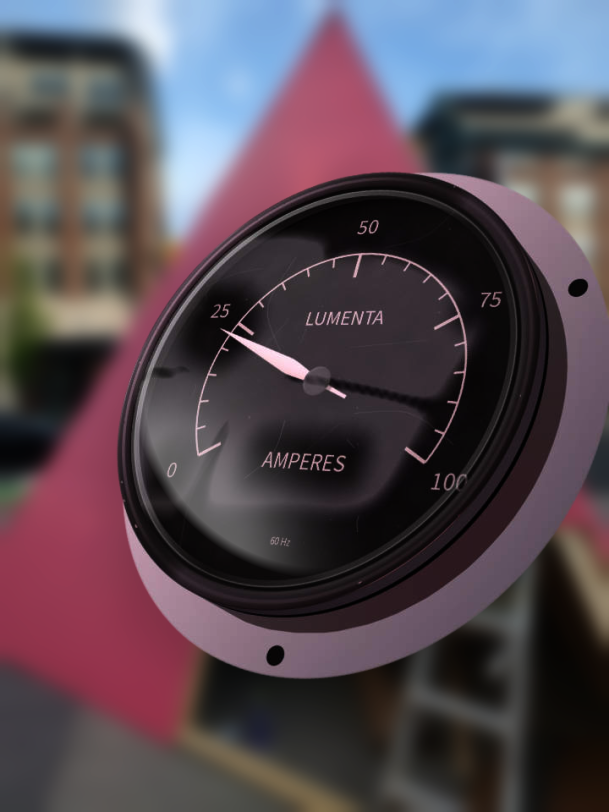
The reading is 22.5 A
